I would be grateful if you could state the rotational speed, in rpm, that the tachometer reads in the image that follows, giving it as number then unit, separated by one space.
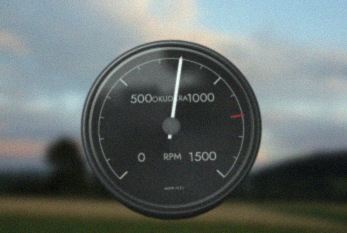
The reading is 800 rpm
